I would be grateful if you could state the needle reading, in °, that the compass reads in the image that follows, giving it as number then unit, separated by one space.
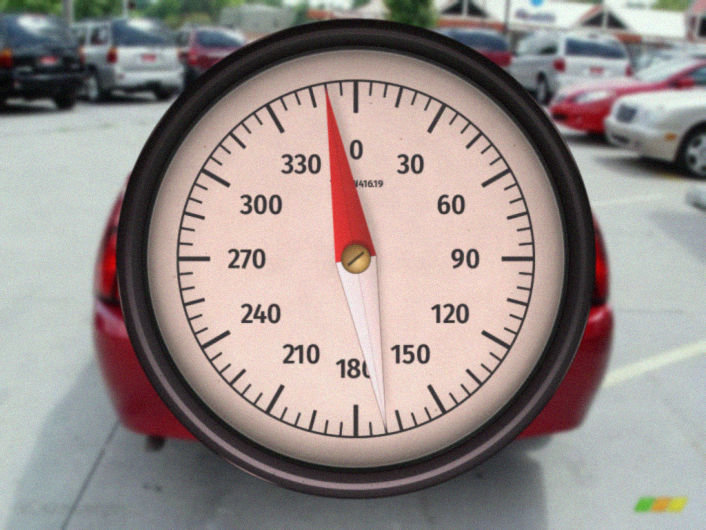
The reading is 350 °
